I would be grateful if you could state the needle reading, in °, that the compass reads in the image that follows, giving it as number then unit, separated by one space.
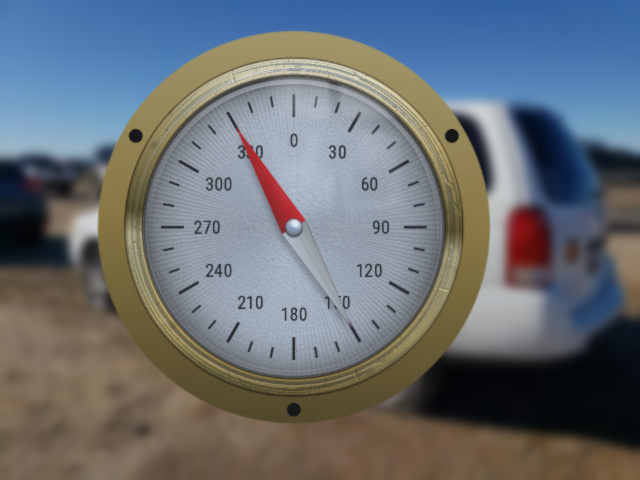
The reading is 330 °
